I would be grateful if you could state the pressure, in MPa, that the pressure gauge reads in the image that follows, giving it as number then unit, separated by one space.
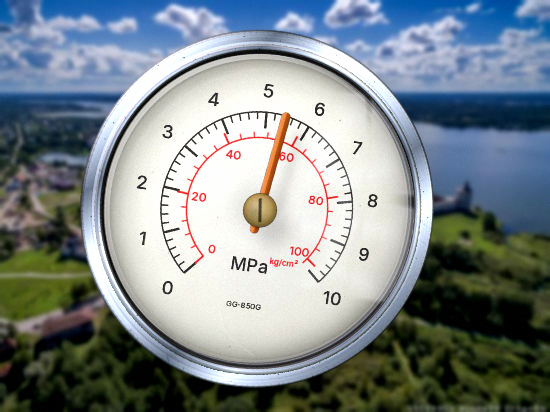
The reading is 5.4 MPa
